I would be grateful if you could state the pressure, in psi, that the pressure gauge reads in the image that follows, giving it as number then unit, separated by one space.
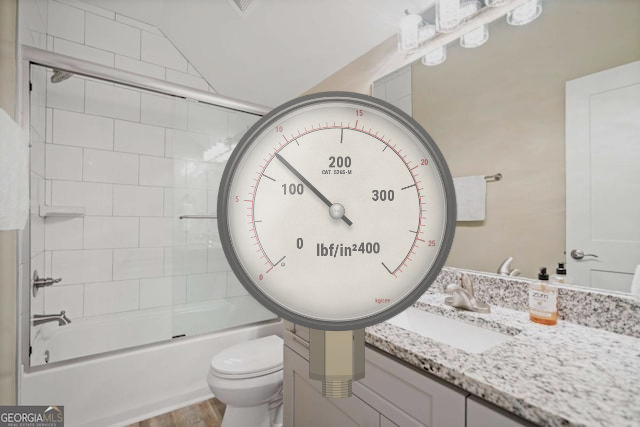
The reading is 125 psi
